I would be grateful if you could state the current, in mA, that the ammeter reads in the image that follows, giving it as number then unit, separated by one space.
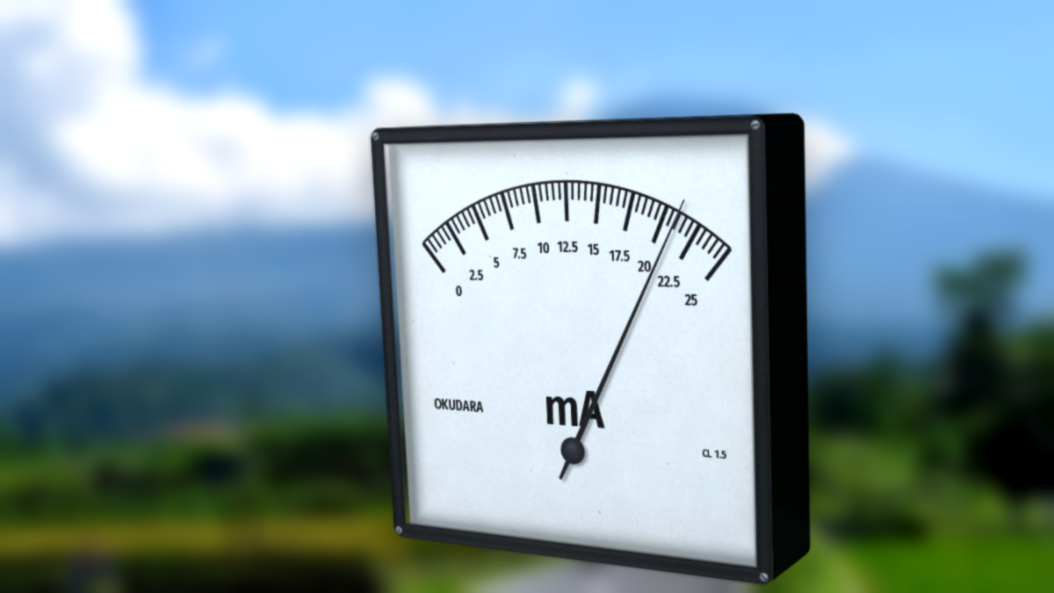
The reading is 21 mA
